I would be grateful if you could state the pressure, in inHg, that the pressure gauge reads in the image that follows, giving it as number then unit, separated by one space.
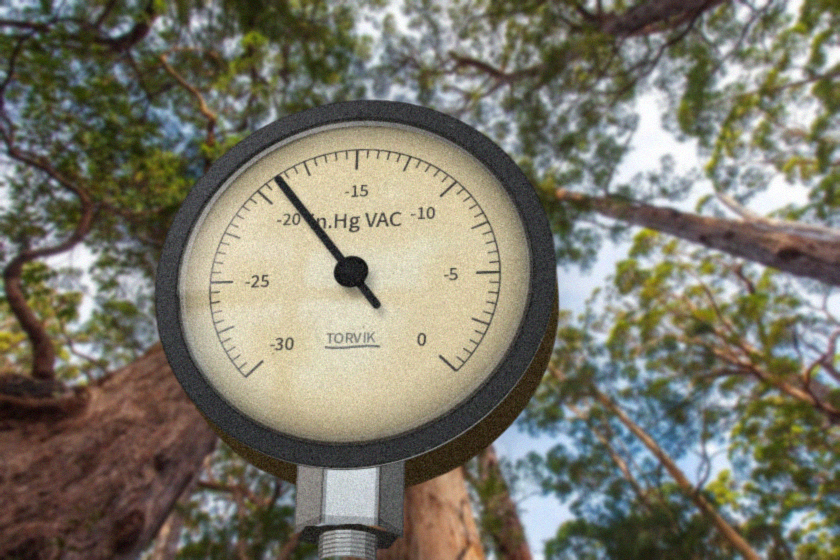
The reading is -19 inHg
